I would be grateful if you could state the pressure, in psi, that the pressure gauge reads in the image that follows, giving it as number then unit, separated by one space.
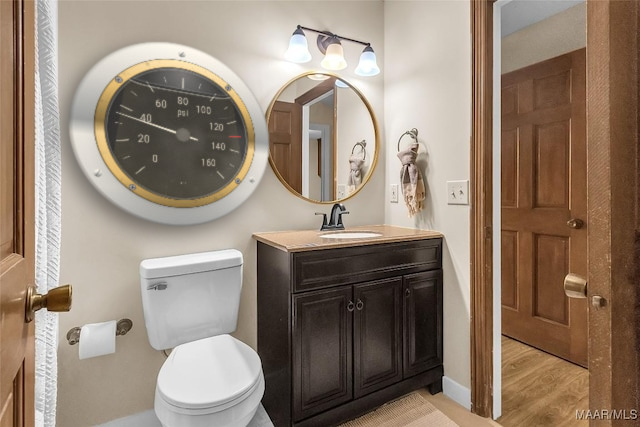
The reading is 35 psi
